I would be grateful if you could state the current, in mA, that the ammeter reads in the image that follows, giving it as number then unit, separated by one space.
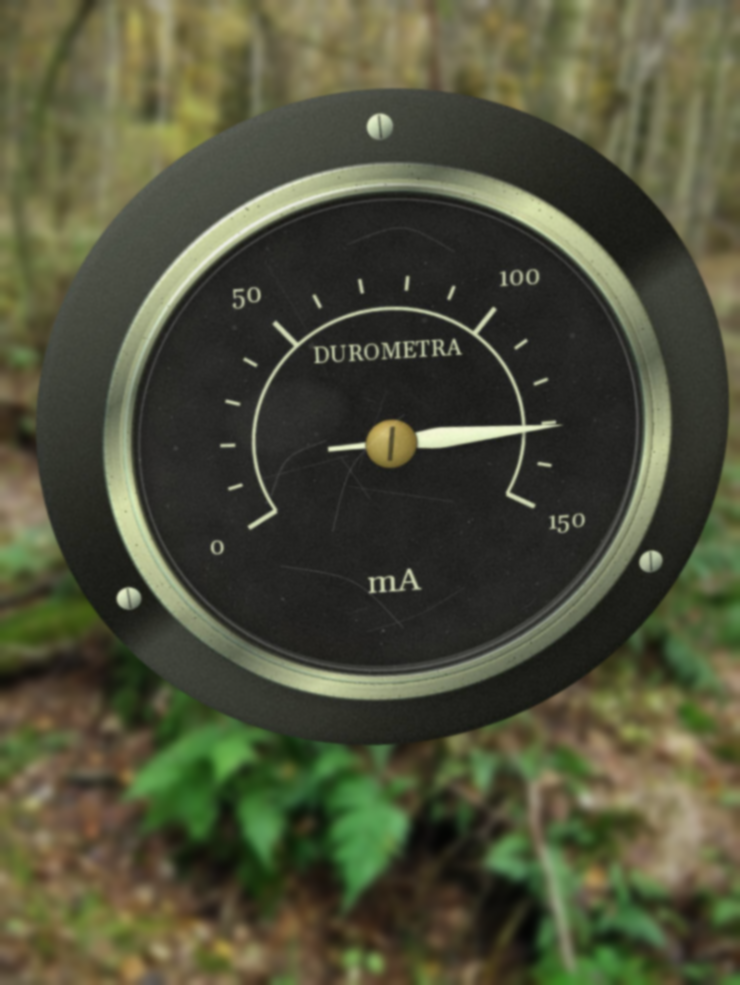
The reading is 130 mA
